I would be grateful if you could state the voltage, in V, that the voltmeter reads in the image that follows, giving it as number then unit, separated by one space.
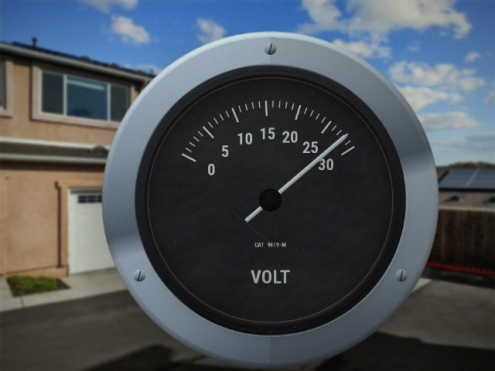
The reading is 28 V
